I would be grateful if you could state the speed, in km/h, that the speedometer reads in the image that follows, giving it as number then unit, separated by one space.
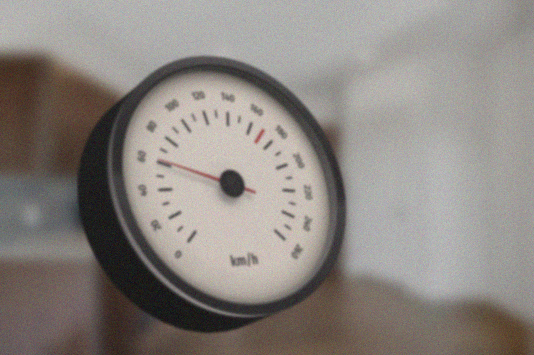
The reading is 60 km/h
